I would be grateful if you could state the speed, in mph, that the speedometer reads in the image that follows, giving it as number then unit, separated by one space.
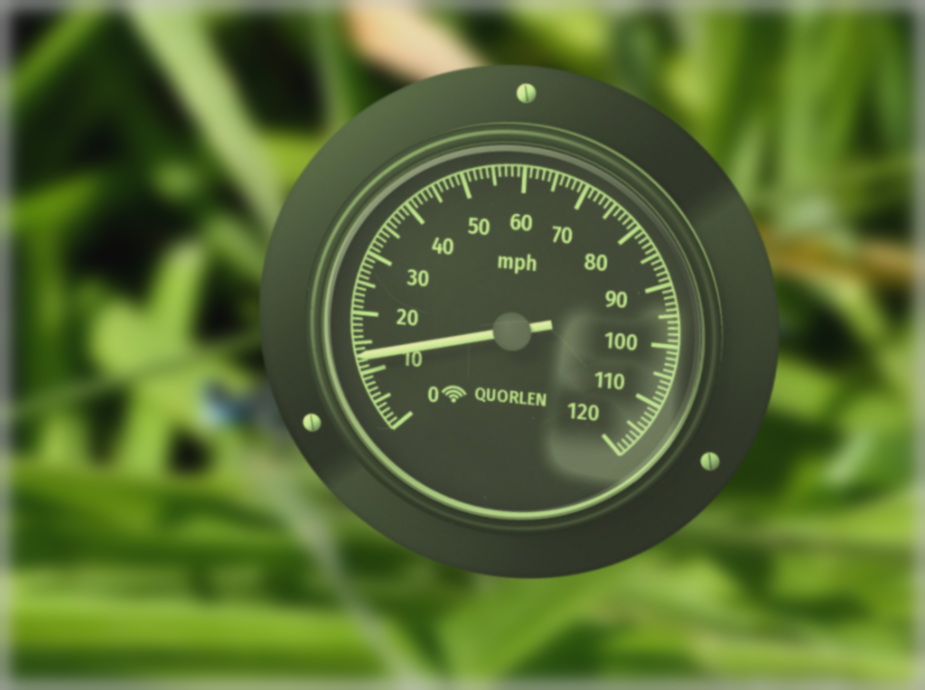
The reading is 13 mph
